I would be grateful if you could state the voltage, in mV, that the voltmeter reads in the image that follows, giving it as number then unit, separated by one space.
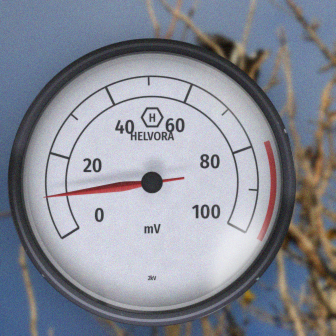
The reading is 10 mV
